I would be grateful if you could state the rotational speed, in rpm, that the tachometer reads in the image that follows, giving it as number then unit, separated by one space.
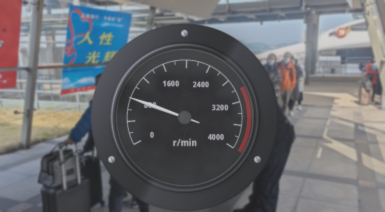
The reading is 800 rpm
